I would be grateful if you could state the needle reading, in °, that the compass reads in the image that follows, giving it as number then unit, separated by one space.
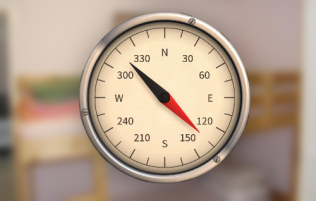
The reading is 135 °
